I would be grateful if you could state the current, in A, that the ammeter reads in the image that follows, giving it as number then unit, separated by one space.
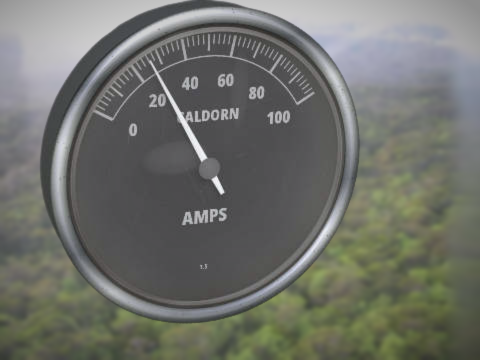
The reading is 26 A
